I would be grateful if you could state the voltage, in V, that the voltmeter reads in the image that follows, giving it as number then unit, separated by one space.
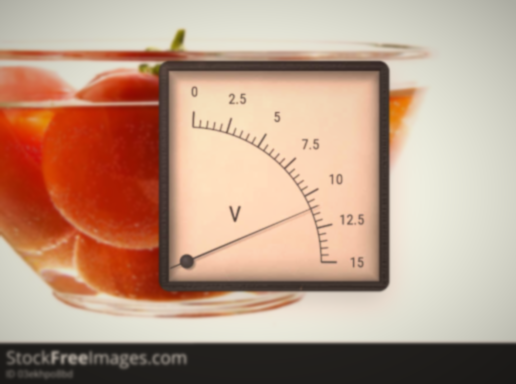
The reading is 11 V
